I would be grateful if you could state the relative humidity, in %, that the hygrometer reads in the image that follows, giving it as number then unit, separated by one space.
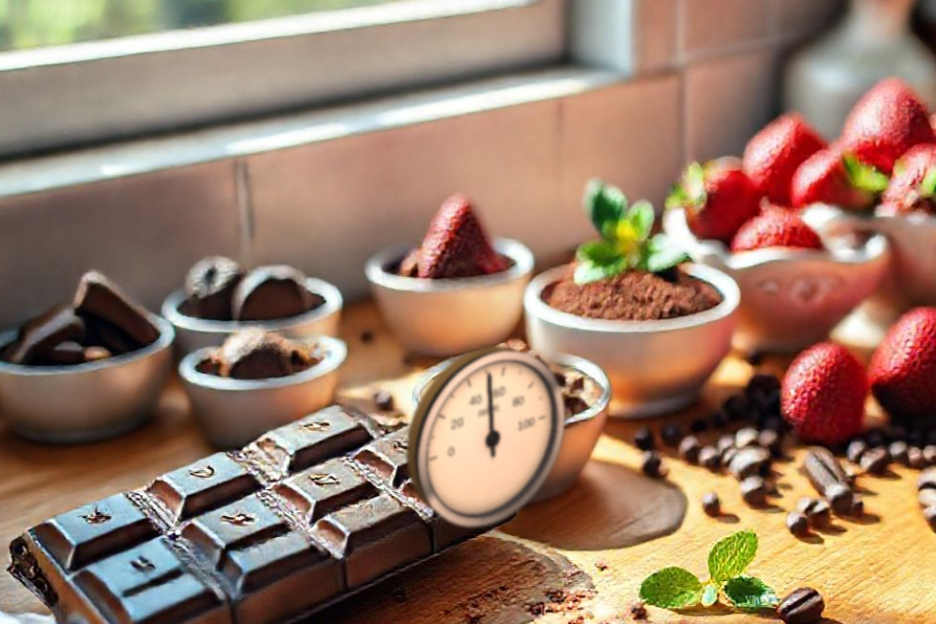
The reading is 50 %
